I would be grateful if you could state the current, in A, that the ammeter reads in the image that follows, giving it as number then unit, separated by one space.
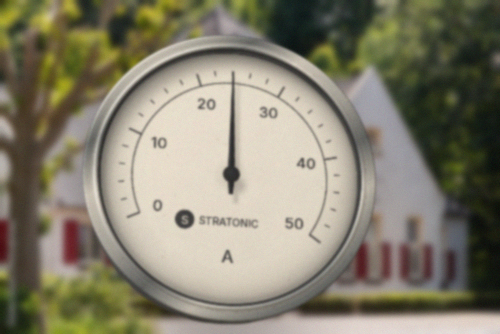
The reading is 24 A
